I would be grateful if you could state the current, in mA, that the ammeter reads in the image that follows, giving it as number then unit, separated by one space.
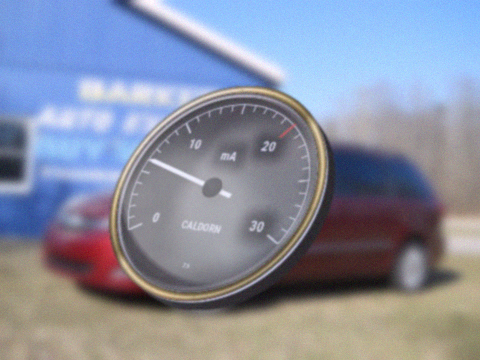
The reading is 6 mA
